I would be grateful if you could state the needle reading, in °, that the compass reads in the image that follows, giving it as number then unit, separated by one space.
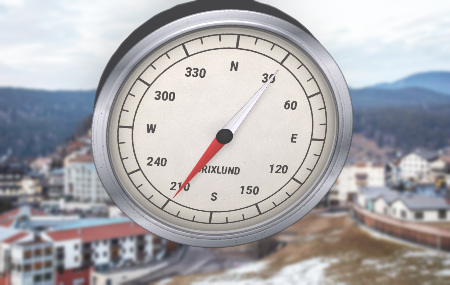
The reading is 210 °
